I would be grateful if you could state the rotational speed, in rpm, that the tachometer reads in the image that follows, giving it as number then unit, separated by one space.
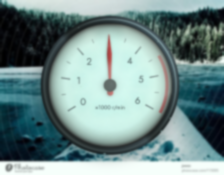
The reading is 3000 rpm
